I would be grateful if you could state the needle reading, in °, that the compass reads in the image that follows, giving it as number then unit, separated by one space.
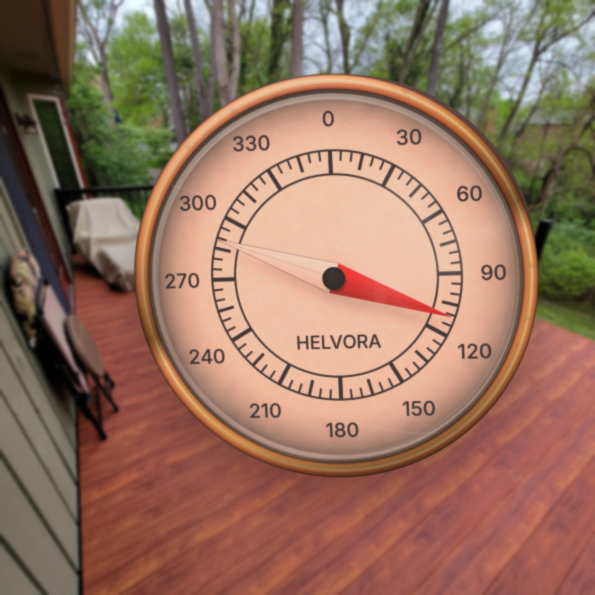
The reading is 110 °
